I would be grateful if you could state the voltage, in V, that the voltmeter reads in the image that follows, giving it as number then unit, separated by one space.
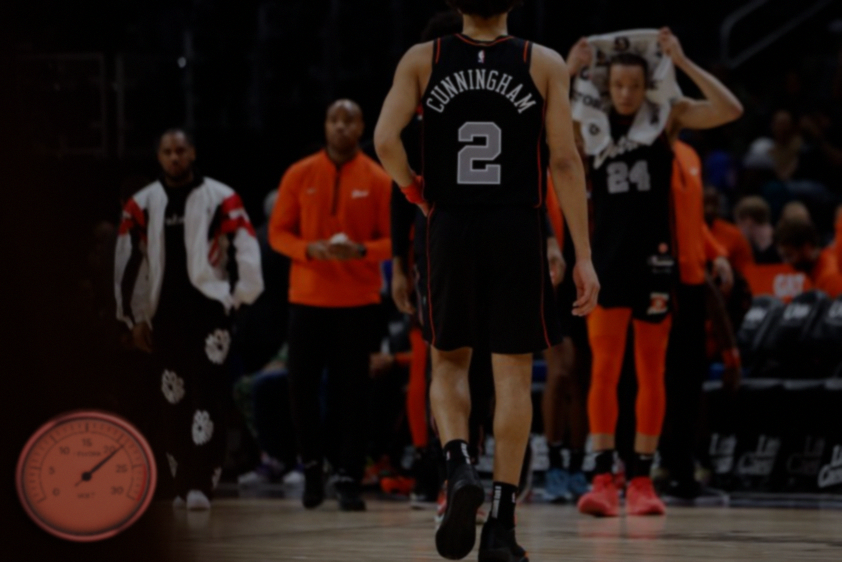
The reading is 21 V
